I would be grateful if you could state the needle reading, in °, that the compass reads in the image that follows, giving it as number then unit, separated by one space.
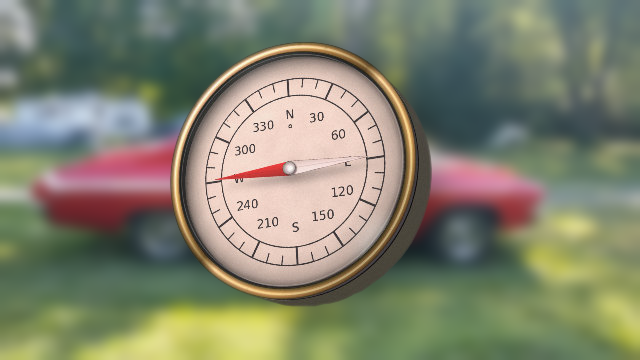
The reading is 270 °
